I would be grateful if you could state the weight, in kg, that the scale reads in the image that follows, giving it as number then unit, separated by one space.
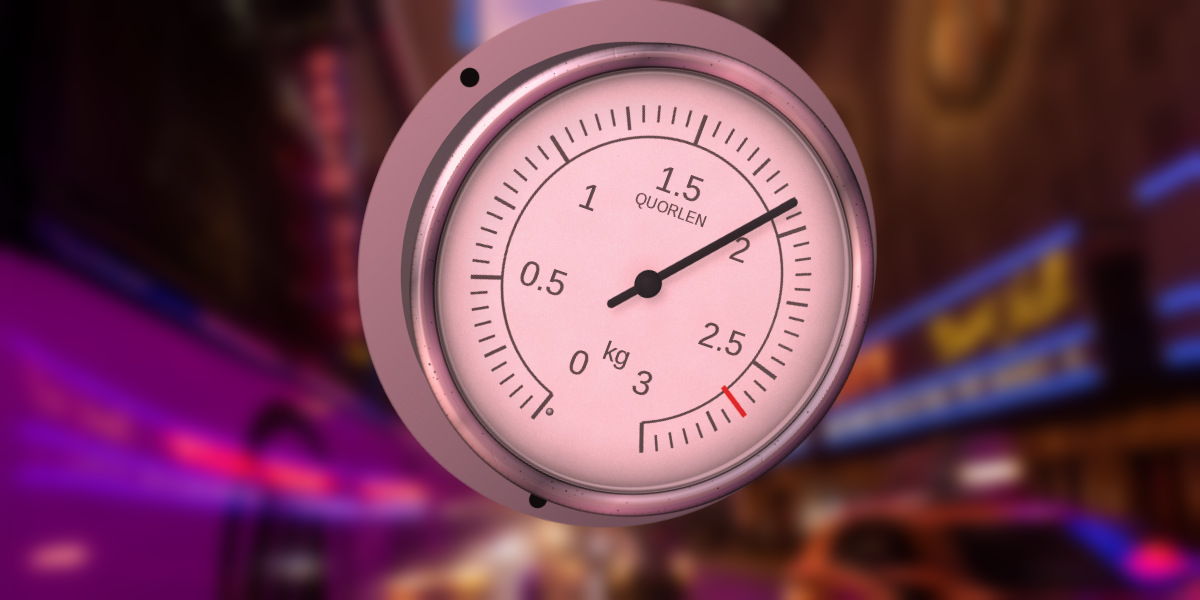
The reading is 1.9 kg
